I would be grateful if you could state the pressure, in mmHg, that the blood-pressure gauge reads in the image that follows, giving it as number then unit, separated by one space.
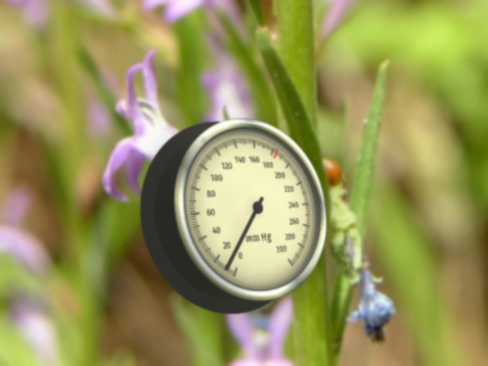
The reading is 10 mmHg
